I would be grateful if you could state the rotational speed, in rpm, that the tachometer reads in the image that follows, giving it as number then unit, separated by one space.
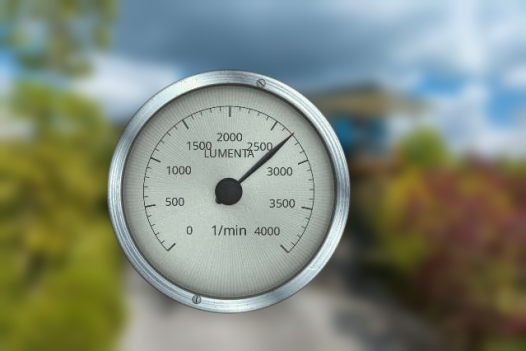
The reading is 2700 rpm
